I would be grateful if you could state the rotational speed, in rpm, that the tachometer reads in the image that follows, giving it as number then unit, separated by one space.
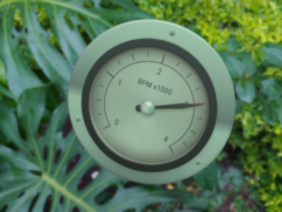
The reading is 3000 rpm
